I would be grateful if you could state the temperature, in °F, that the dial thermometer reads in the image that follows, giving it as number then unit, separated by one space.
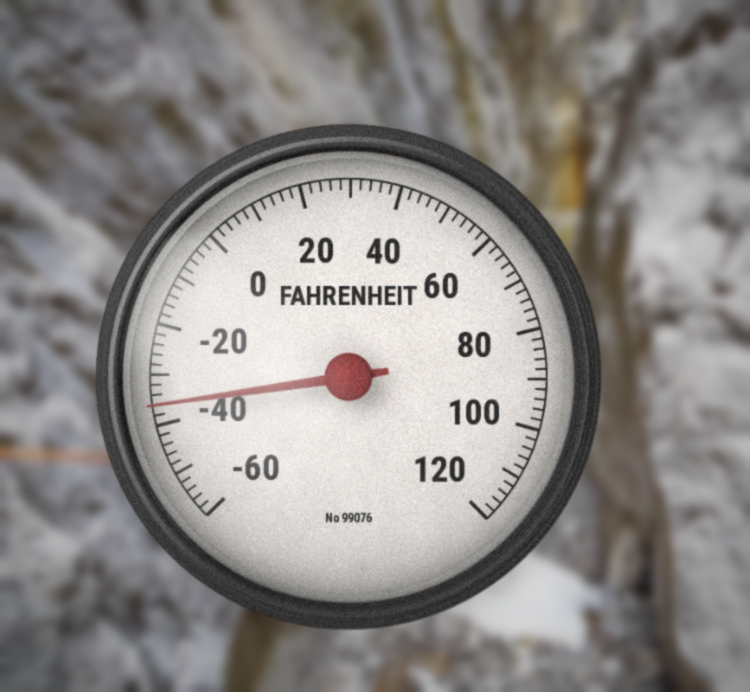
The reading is -36 °F
